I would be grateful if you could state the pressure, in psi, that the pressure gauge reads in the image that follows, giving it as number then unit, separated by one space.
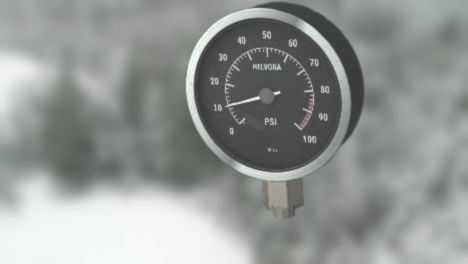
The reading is 10 psi
